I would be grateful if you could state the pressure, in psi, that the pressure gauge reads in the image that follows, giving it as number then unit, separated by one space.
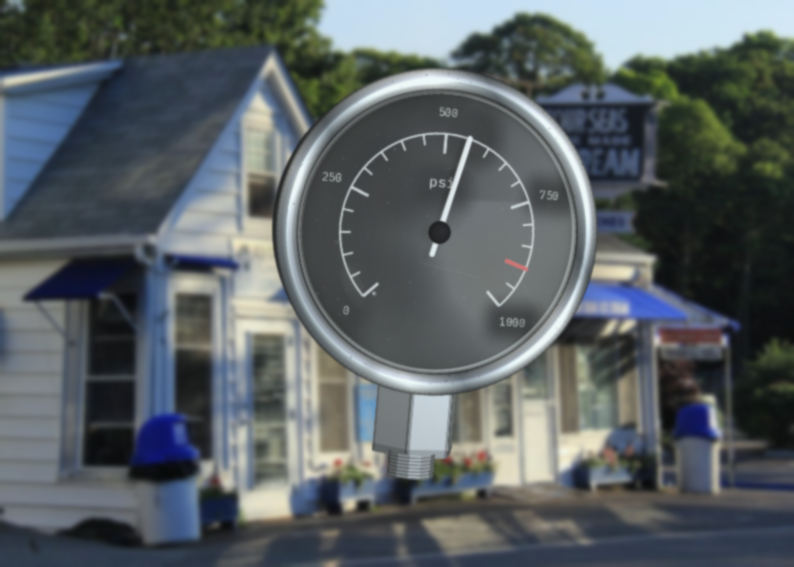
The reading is 550 psi
